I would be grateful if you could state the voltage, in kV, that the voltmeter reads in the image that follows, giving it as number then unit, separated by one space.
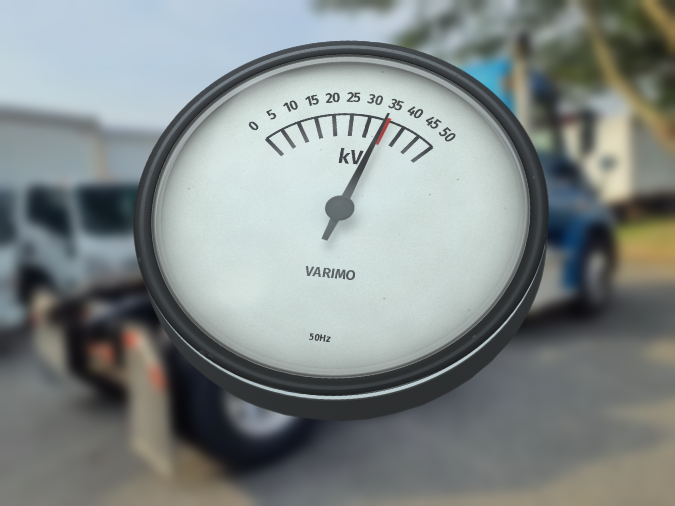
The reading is 35 kV
